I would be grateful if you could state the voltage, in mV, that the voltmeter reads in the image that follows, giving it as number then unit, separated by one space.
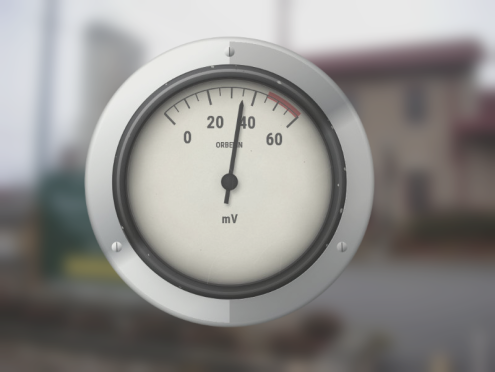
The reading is 35 mV
